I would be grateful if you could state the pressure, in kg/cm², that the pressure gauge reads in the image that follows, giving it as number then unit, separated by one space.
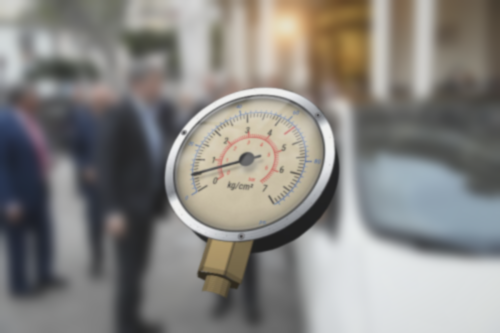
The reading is 0.5 kg/cm²
